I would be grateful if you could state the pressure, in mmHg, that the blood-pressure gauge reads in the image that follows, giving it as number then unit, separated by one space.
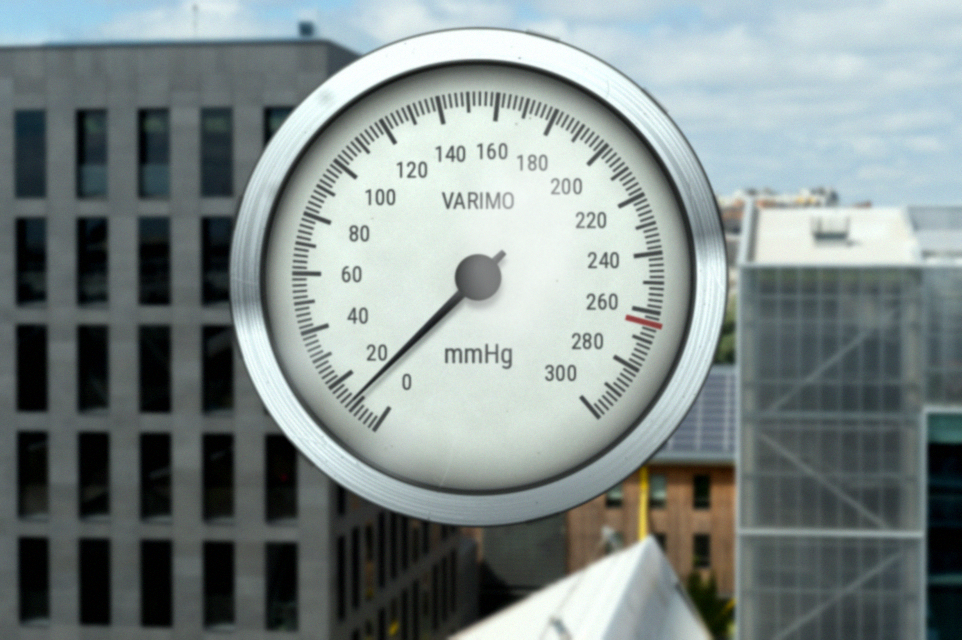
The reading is 12 mmHg
